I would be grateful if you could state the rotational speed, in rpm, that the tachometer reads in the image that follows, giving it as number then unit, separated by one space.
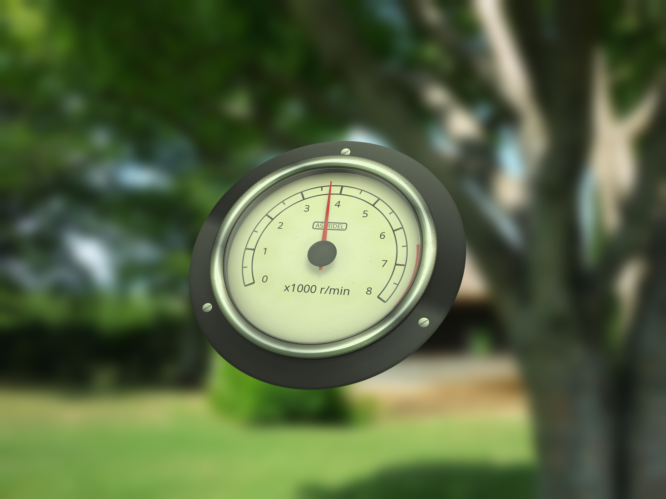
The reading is 3750 rpm
